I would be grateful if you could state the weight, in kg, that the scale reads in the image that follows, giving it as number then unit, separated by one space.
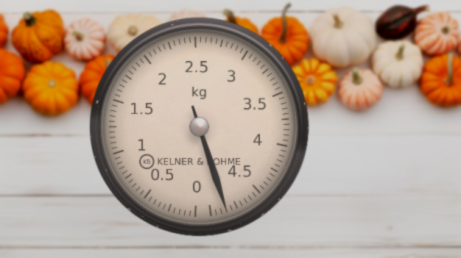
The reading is 4.85 kg
